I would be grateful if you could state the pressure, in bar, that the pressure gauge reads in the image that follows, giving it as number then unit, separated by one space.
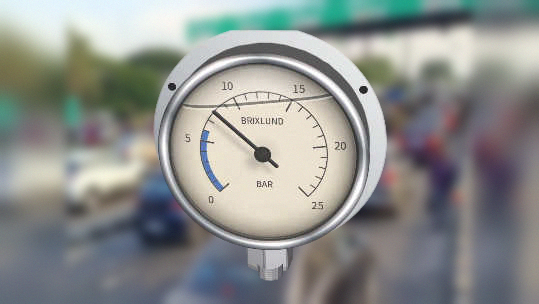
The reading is 8 bar
